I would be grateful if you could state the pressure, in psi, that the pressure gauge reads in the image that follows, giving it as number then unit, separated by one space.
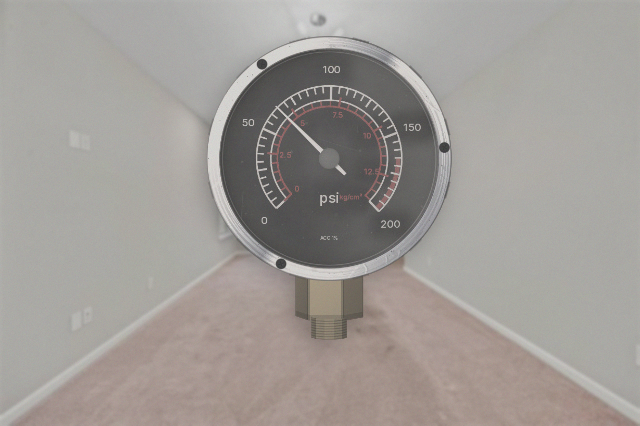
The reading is 65 psi
